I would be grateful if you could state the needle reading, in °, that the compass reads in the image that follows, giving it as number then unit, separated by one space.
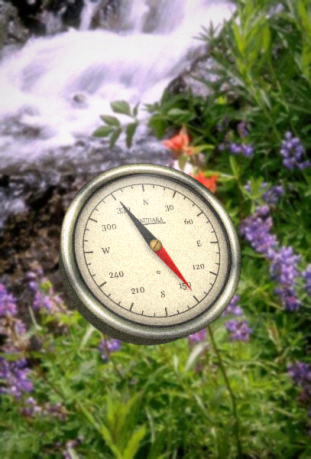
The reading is 150 °
